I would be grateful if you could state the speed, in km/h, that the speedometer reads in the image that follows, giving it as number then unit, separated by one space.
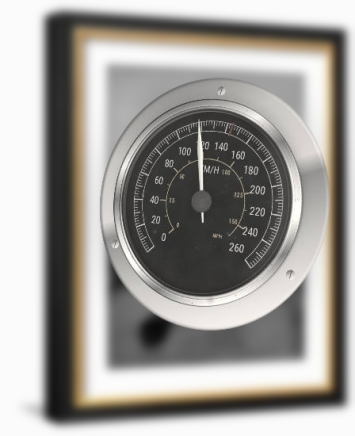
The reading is 120 km/h
